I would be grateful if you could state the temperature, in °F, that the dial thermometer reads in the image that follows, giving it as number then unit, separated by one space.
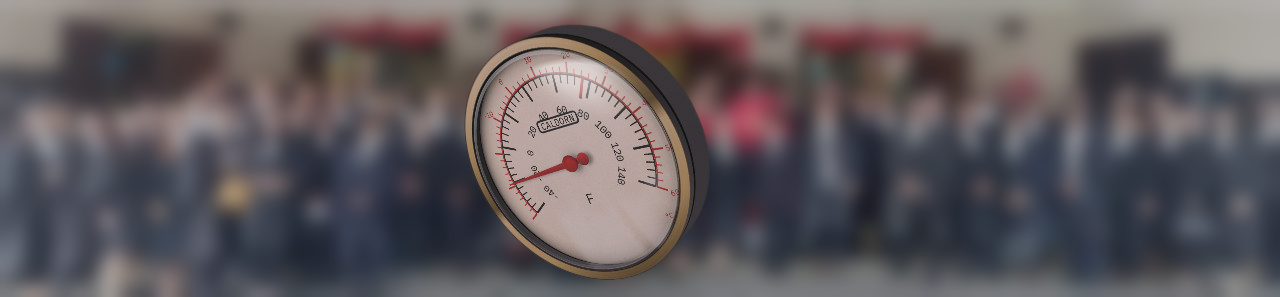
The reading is -20 °F
